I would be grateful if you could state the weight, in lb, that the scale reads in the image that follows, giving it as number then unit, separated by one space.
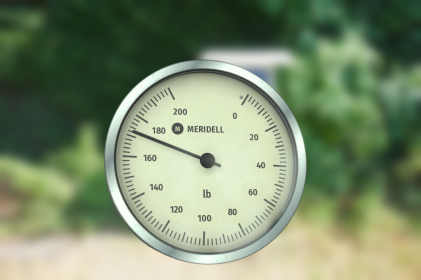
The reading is 172 lb
